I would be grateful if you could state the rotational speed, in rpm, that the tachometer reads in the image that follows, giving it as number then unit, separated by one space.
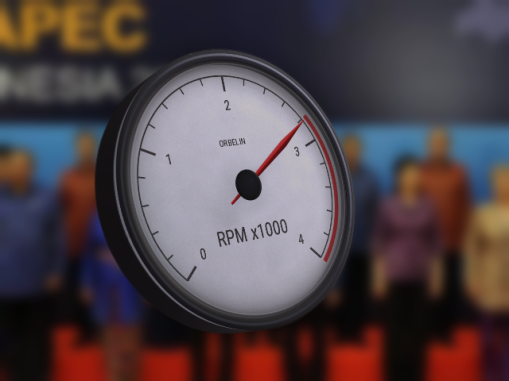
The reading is 2800 rpm
